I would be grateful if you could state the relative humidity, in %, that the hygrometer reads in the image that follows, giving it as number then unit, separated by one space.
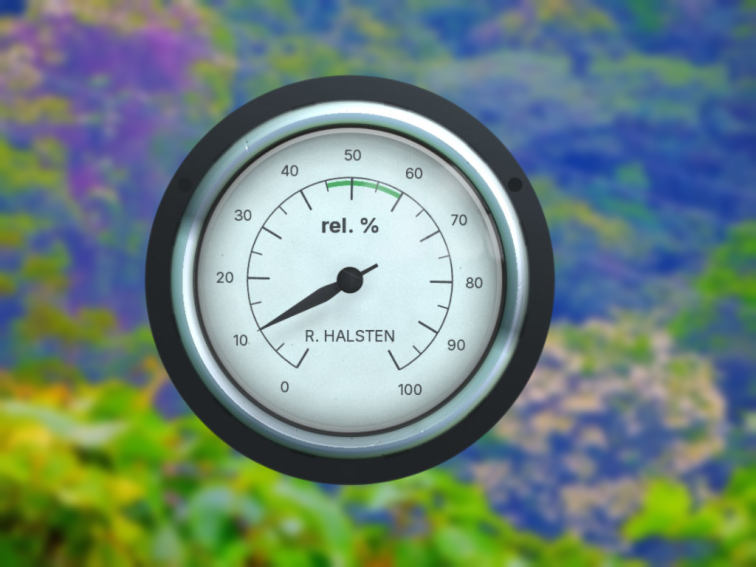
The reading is 10 %
